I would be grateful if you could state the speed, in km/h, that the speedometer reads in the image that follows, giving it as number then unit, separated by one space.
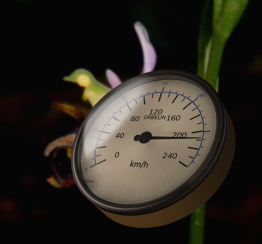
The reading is 210 km/h
